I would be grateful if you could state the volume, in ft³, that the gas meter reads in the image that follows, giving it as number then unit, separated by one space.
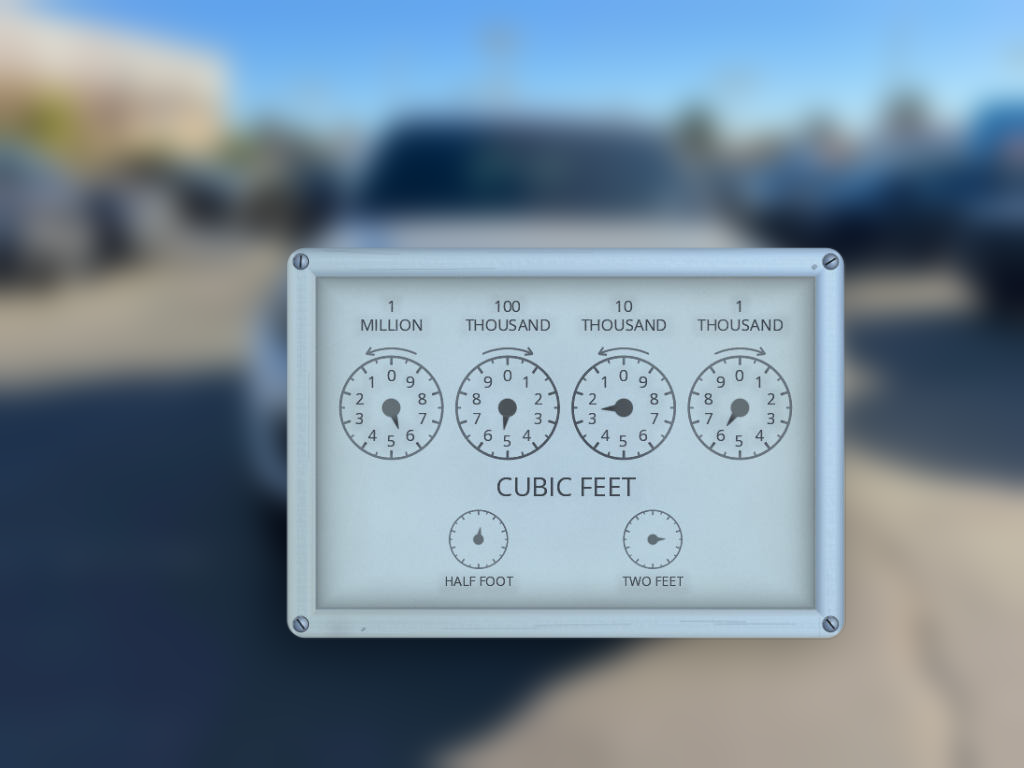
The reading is 552600 ft³
